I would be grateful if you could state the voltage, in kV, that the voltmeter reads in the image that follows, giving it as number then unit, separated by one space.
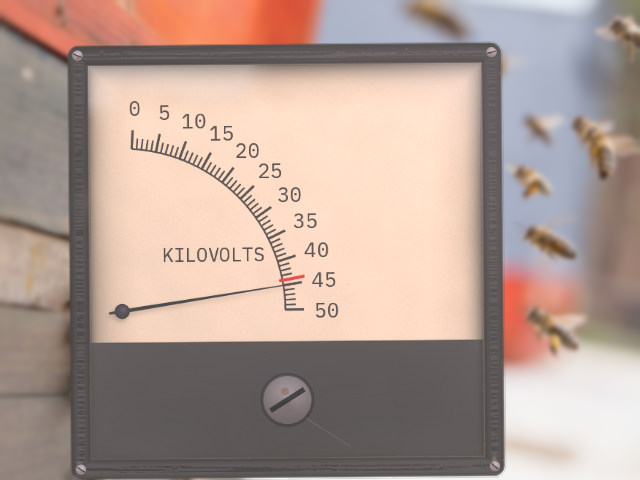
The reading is 45 kV
